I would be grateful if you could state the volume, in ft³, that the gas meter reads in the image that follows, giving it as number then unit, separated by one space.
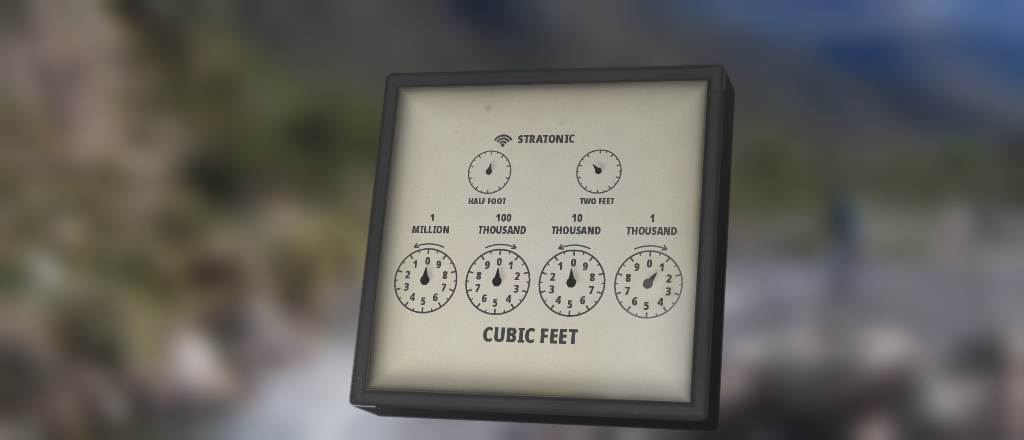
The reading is 100 ft³
